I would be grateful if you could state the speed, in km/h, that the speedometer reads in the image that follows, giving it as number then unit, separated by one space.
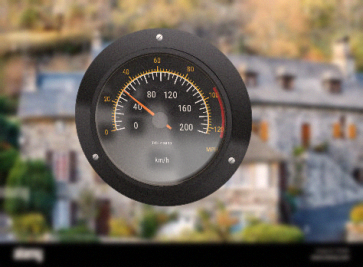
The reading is 50 km/h
